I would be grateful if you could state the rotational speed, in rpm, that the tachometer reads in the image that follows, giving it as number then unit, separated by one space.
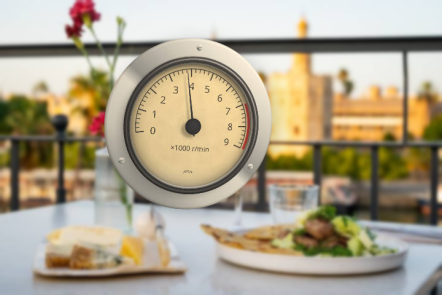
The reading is 3800 rpm
